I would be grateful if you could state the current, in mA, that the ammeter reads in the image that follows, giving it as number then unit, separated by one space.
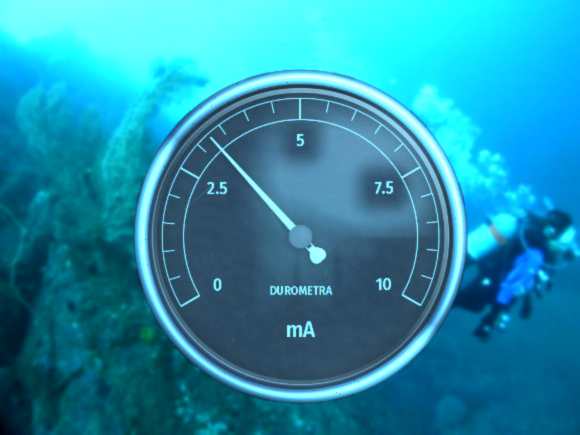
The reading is 3.25 mA
